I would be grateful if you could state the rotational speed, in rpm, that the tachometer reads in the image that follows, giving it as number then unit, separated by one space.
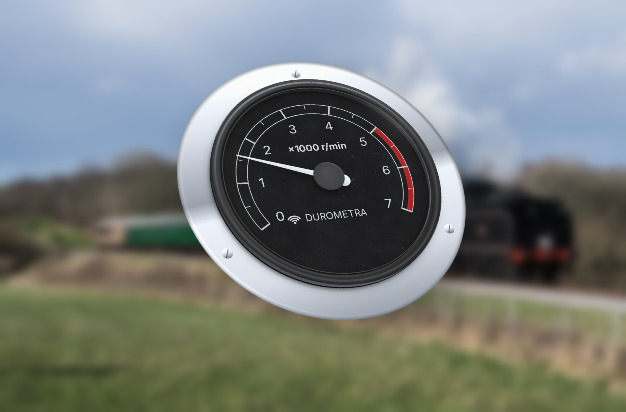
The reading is 1500 rpm
